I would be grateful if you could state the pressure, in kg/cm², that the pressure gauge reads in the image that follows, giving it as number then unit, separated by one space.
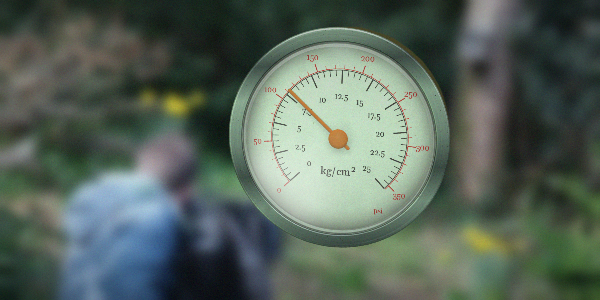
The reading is 8 kg/cm²
